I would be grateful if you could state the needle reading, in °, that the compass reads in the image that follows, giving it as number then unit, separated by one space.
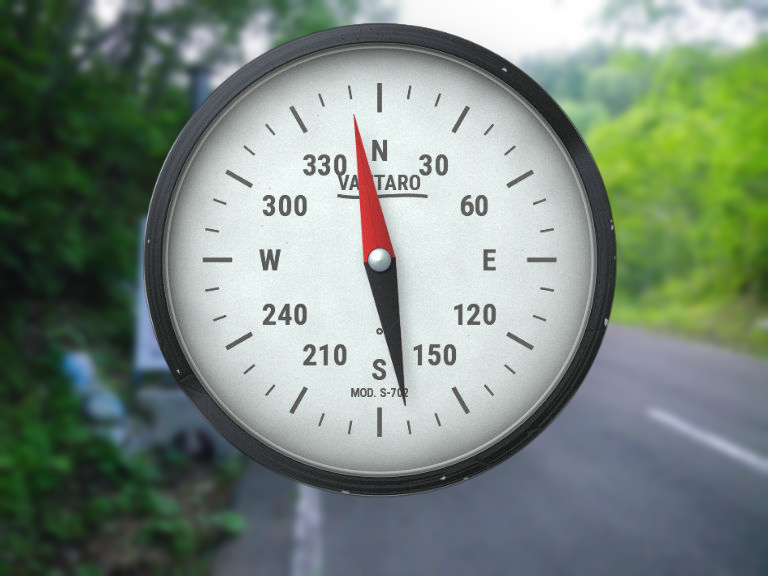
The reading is 350 °
